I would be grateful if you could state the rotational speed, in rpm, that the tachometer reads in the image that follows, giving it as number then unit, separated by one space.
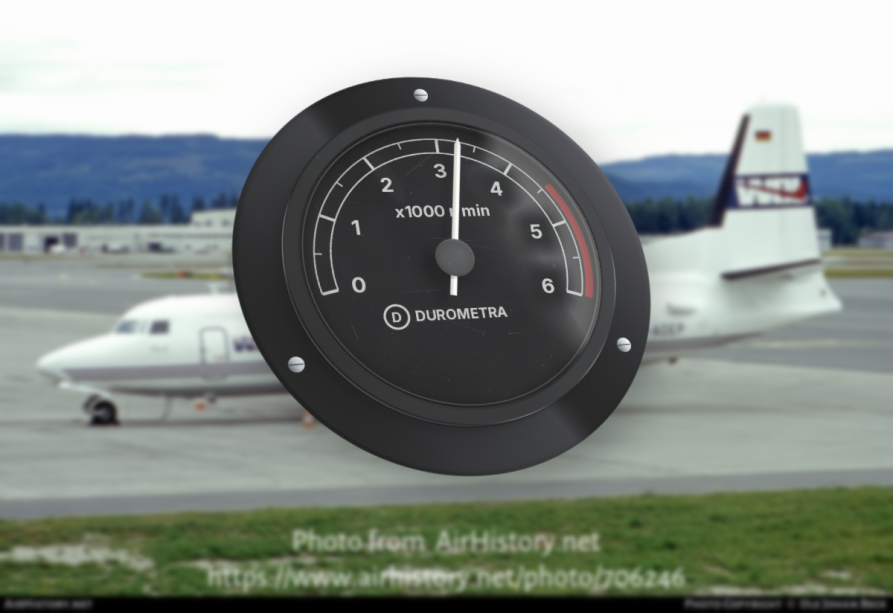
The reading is 3250 rpm
